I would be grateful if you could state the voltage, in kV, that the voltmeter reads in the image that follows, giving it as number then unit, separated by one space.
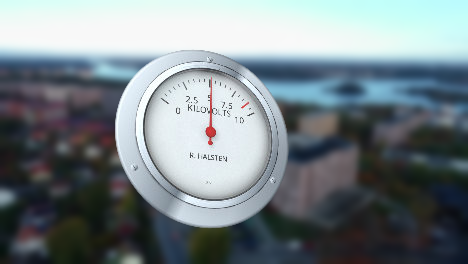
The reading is 5 kV
